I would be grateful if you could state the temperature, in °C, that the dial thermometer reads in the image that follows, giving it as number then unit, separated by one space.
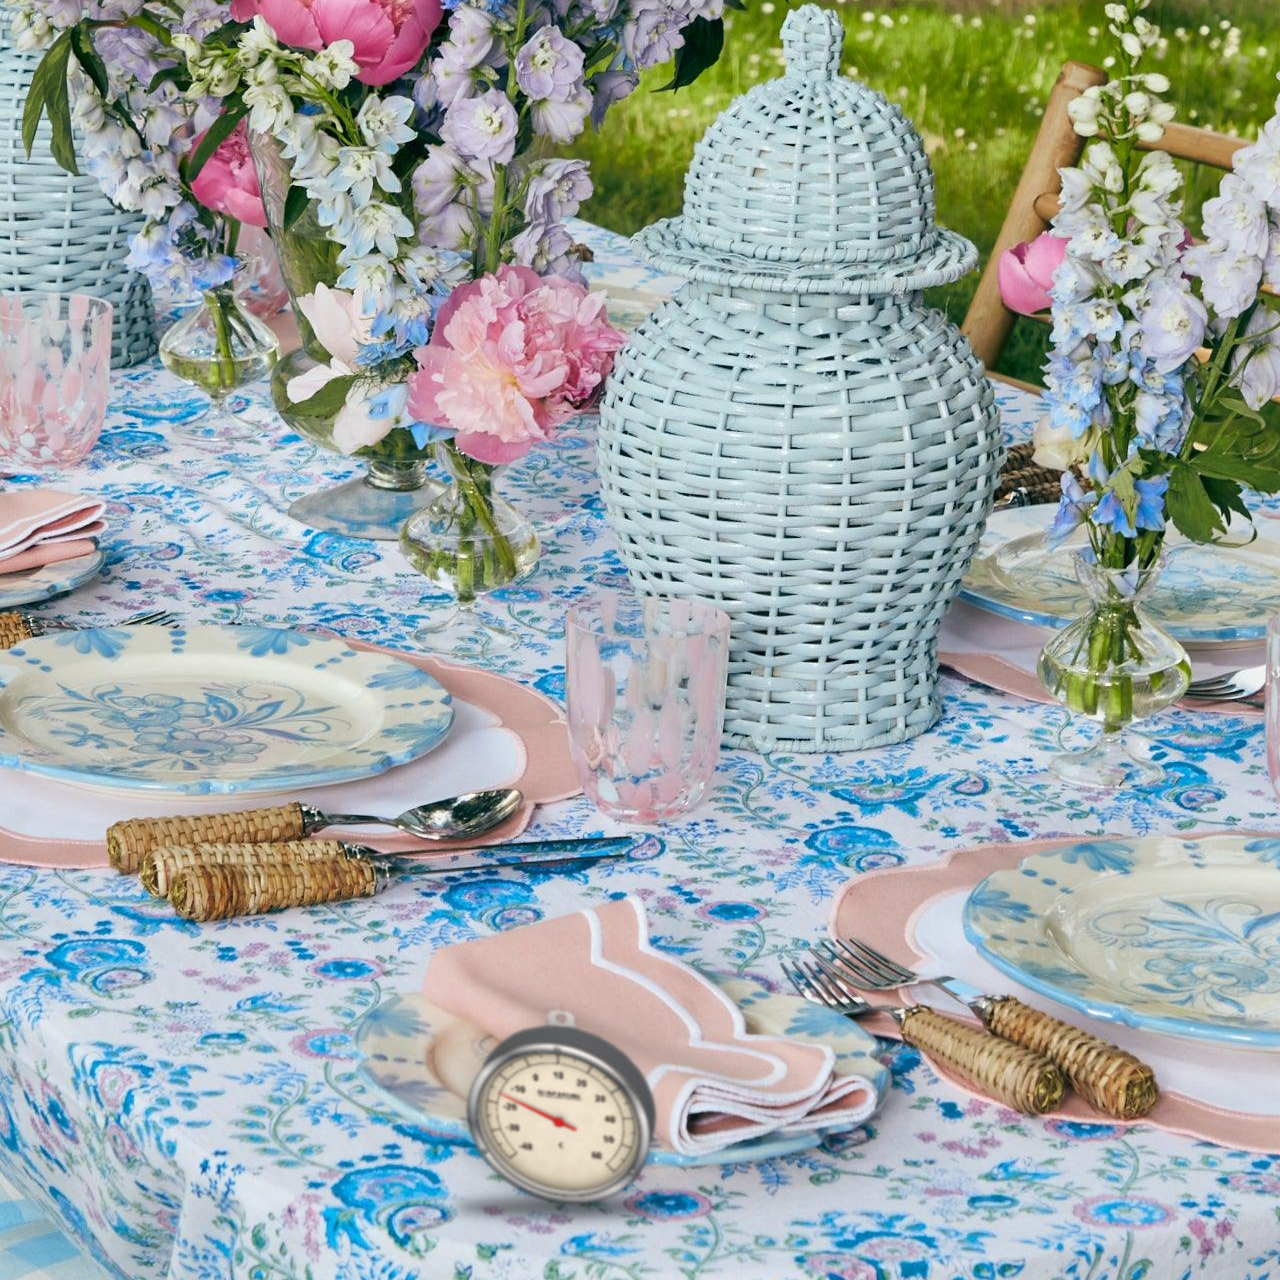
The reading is -15 °C
